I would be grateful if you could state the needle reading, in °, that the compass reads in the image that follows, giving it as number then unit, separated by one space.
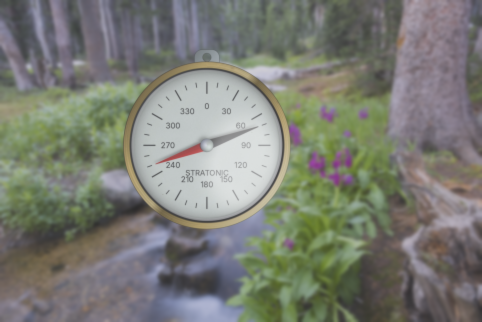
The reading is 250 °
